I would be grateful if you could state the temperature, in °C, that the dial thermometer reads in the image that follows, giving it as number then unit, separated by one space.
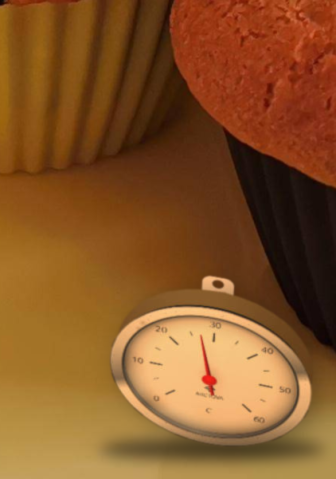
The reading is 27.5 °C
